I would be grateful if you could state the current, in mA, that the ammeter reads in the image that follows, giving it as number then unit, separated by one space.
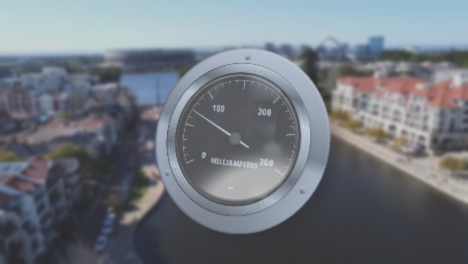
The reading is 70 mA
